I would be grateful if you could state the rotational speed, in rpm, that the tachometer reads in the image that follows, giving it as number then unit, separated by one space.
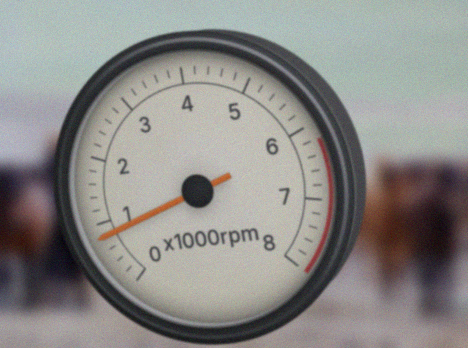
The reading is 800 rpm
